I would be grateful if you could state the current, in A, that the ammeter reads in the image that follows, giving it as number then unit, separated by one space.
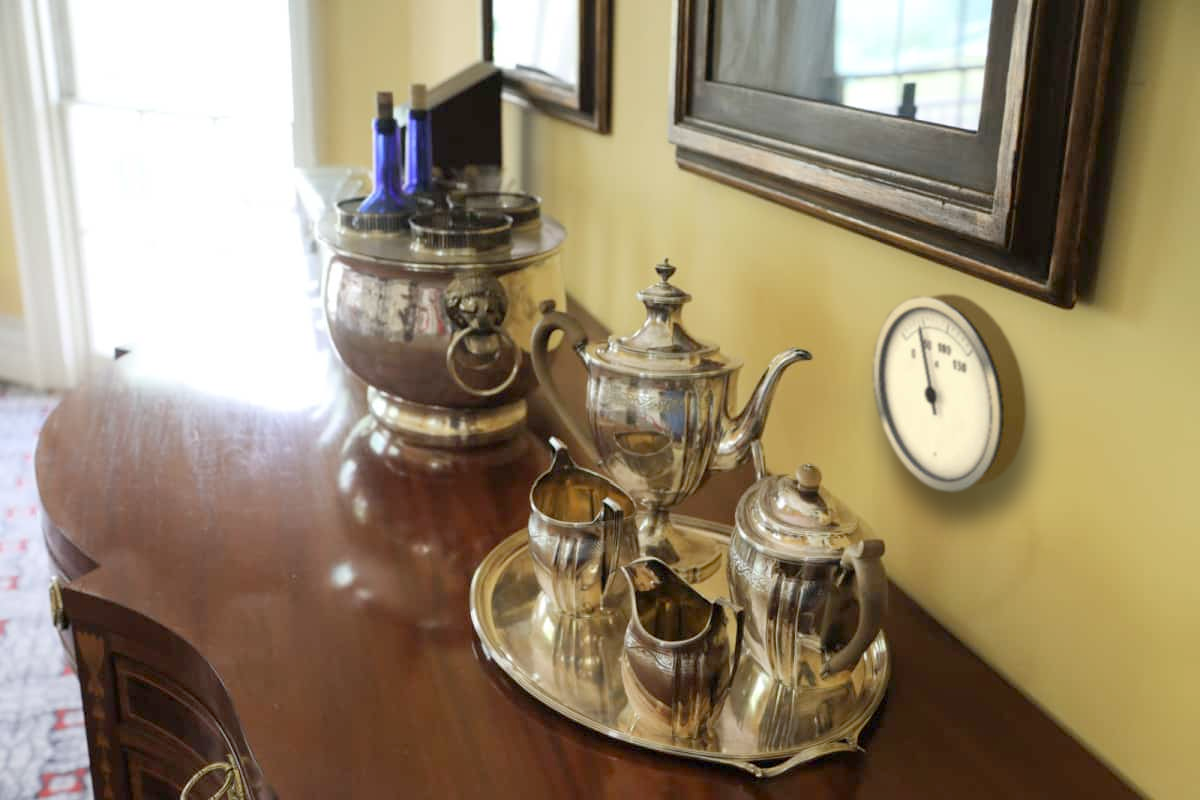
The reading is 50 A
